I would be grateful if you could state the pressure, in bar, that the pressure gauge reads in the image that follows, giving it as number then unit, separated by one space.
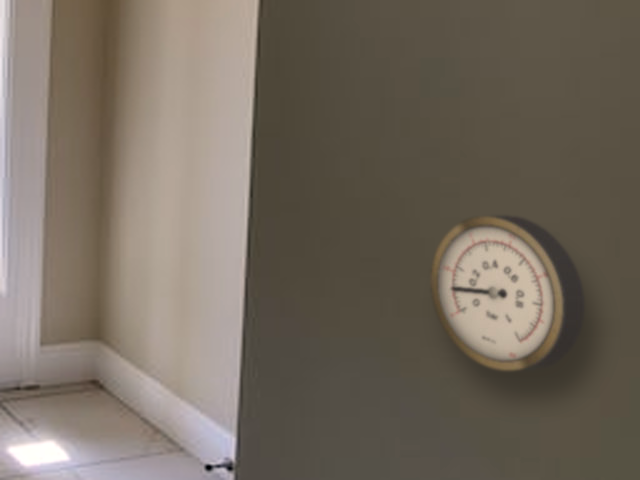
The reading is 0.1 bar
